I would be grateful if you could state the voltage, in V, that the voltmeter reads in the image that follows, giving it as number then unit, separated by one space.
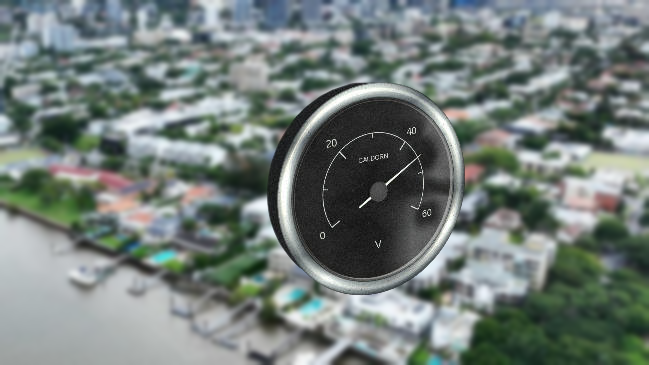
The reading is 45 V
